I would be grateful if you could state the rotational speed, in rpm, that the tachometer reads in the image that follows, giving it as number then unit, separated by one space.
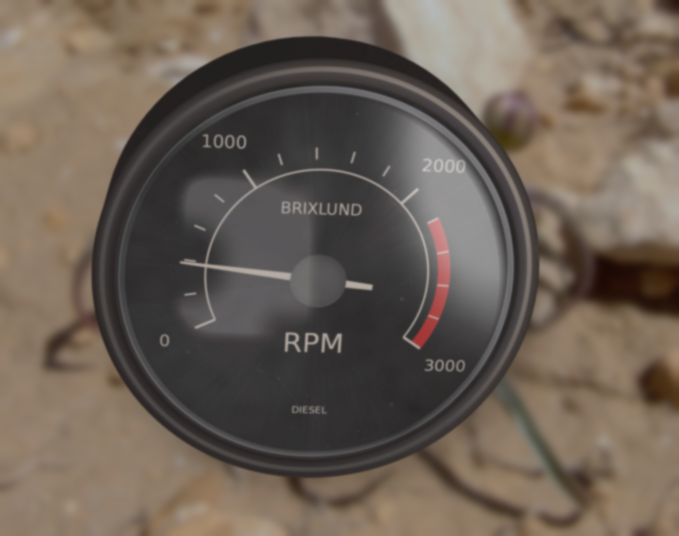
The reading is 400 rpm
